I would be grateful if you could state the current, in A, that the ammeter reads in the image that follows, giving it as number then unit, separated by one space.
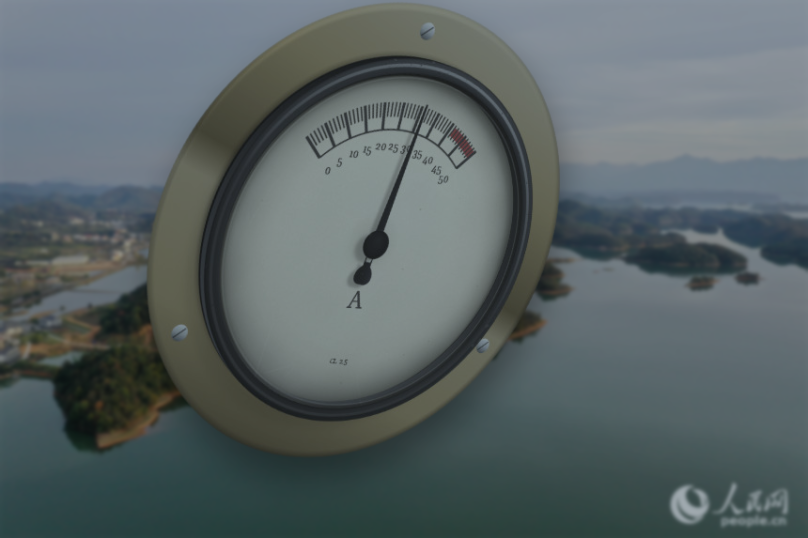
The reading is 30 A
